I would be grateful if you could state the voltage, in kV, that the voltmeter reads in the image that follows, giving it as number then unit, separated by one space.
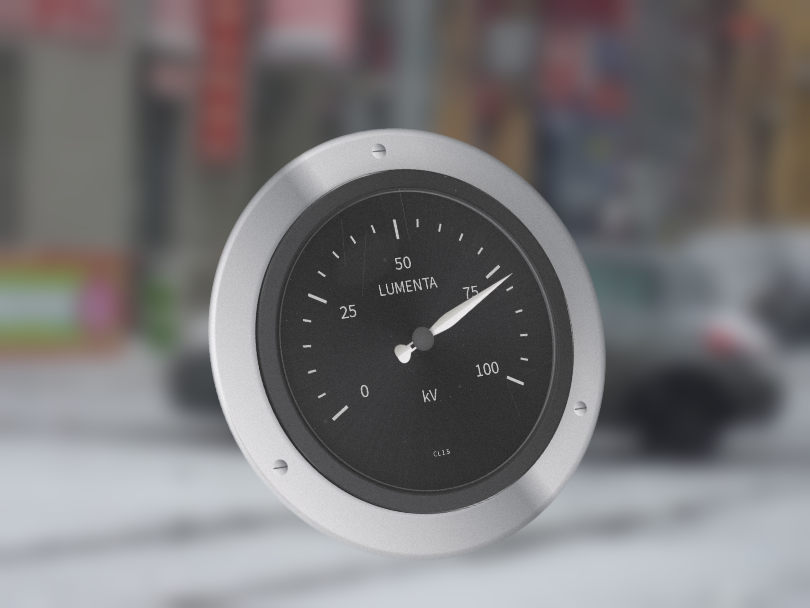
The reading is 77.5 kV
